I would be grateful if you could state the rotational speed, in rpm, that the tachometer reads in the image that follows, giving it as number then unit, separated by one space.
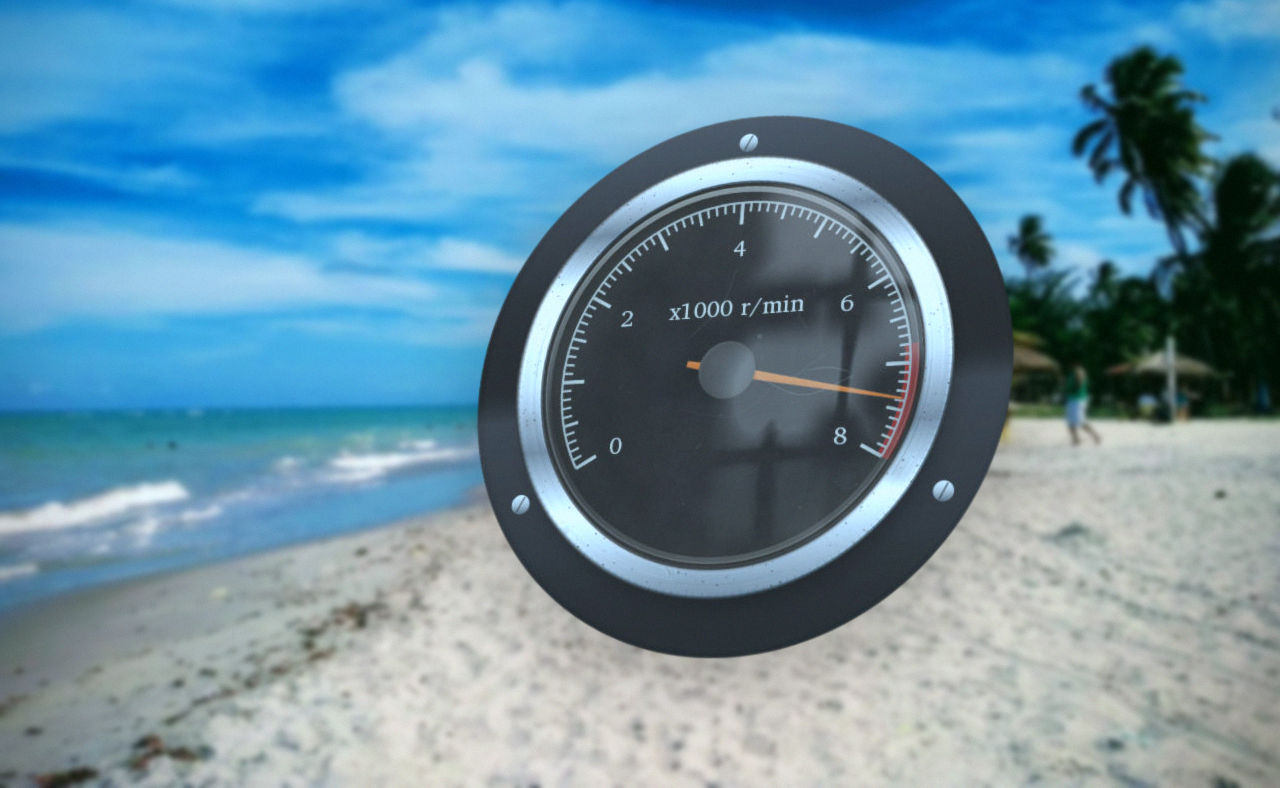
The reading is 7400 rpm
